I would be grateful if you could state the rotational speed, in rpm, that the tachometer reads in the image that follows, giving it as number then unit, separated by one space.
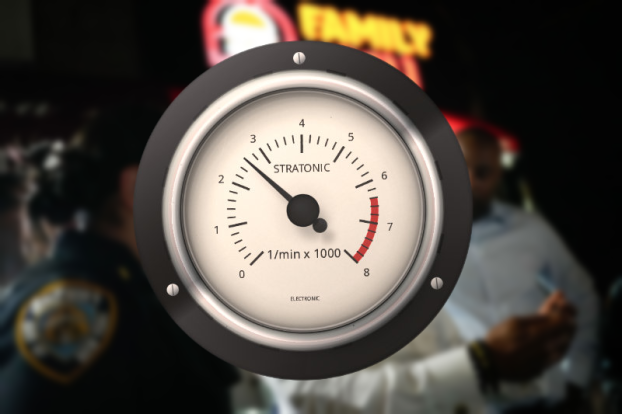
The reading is 2600 rpm
